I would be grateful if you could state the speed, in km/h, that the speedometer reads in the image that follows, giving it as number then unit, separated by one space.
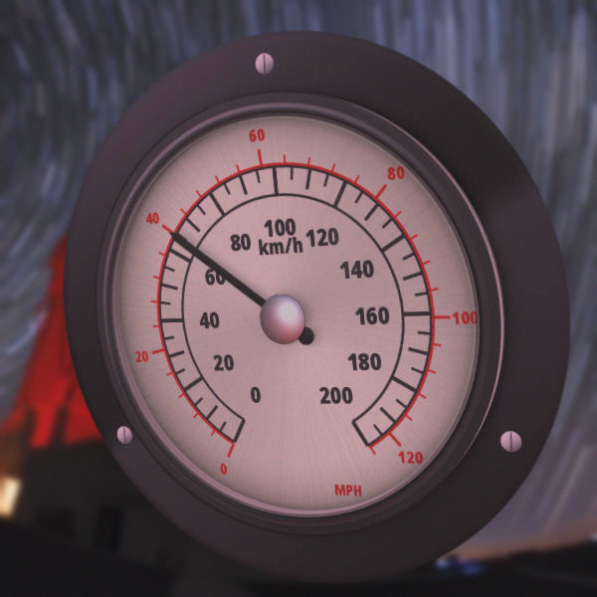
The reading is 65 km/h
